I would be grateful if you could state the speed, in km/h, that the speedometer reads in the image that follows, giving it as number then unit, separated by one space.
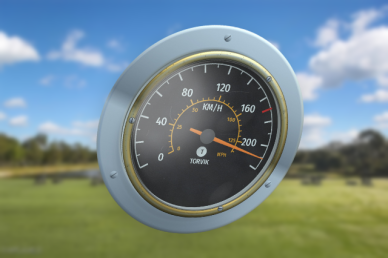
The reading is 210 km/h
